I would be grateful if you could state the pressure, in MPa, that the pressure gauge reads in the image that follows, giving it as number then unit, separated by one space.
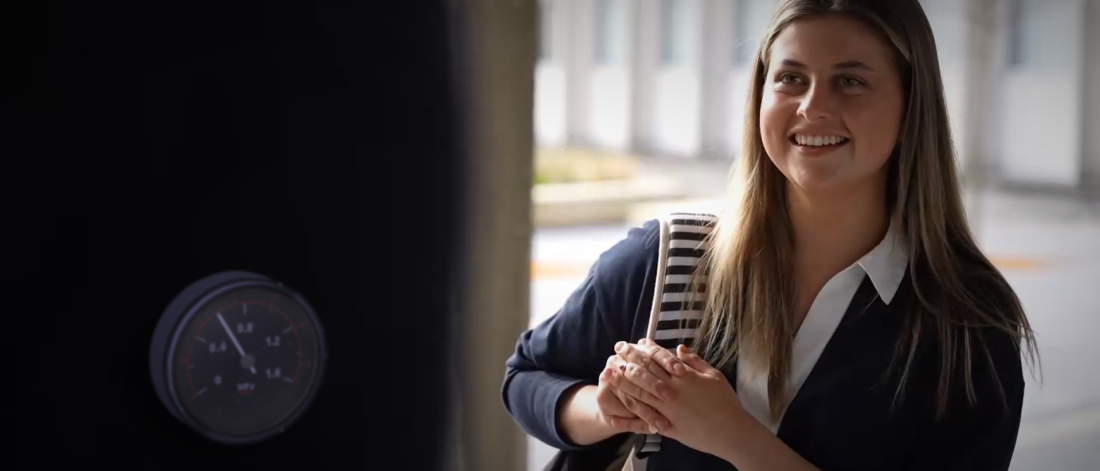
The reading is 0.6 MPa
